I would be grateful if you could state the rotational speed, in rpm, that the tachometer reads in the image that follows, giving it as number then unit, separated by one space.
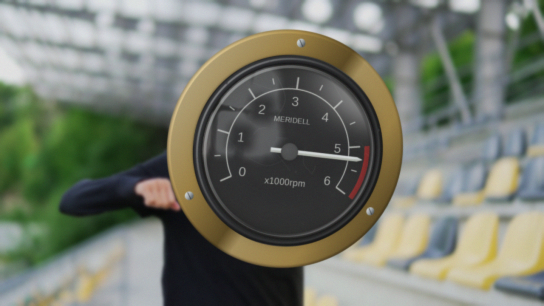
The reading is 5250 rpm
